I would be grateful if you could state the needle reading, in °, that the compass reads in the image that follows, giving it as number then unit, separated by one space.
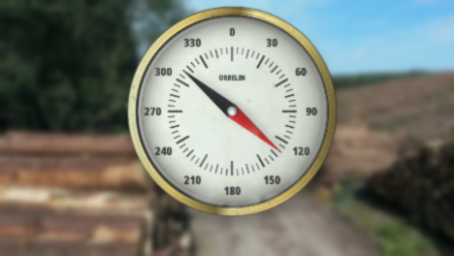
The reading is 130 °
